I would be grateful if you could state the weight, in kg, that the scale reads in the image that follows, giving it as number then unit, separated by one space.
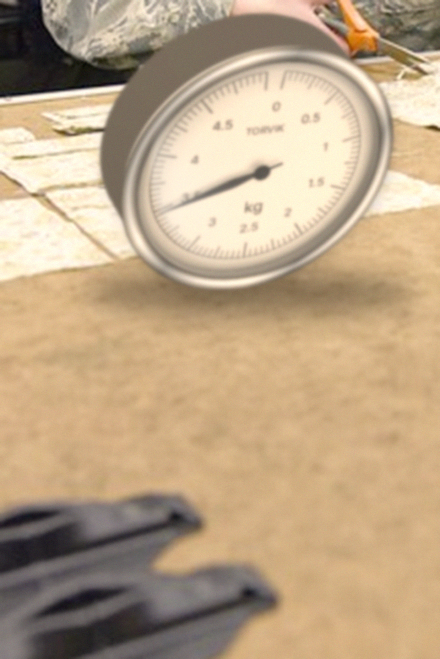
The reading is 3.5 kg
